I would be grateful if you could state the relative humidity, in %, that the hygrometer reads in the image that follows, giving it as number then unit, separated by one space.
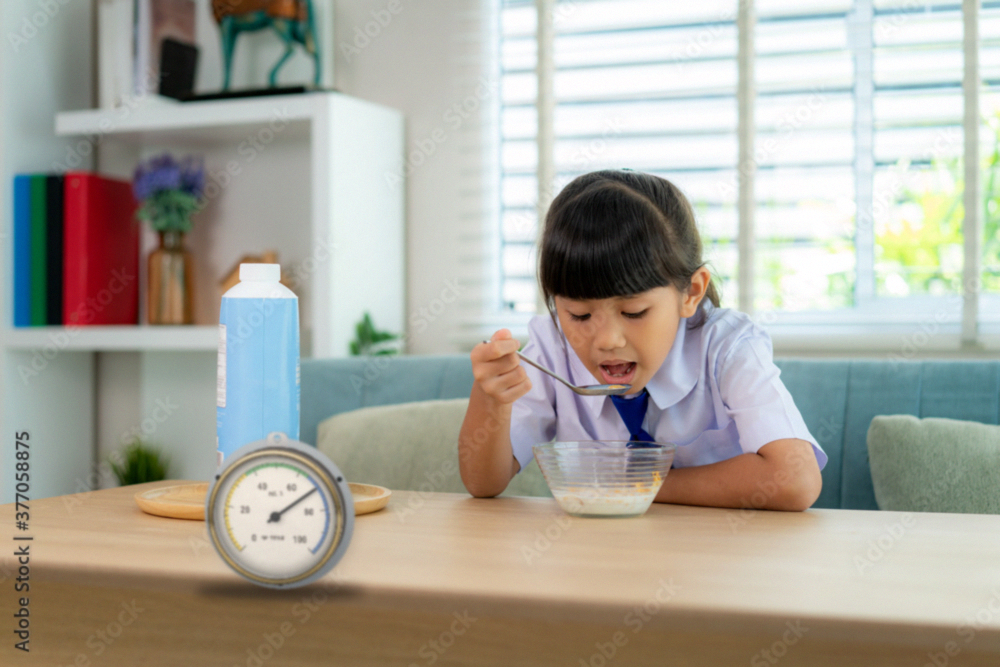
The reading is 70 %
